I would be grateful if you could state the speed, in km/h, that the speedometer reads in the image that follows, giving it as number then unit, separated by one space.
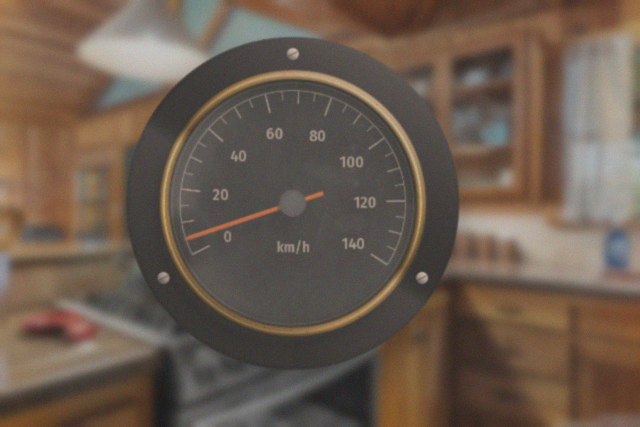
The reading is 5 km/h
